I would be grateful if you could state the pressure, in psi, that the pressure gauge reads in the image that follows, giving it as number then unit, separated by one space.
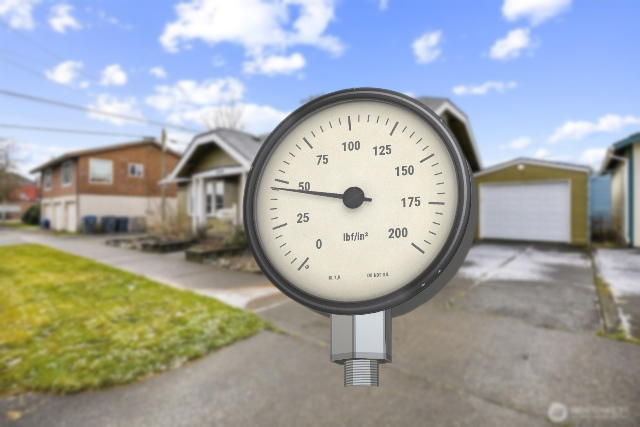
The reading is 45 psi
